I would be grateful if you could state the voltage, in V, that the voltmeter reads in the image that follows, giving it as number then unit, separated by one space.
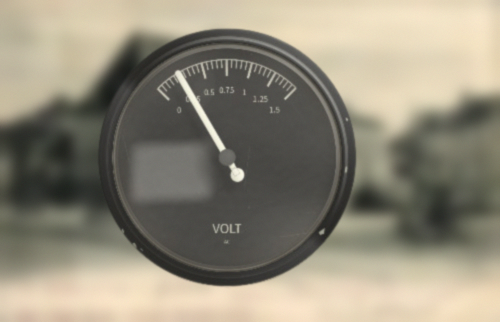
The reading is 0.25 V
